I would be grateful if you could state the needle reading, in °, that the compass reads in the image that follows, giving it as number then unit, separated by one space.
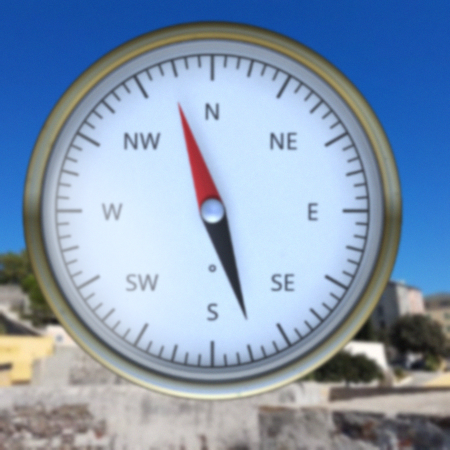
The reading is 342.5 °
